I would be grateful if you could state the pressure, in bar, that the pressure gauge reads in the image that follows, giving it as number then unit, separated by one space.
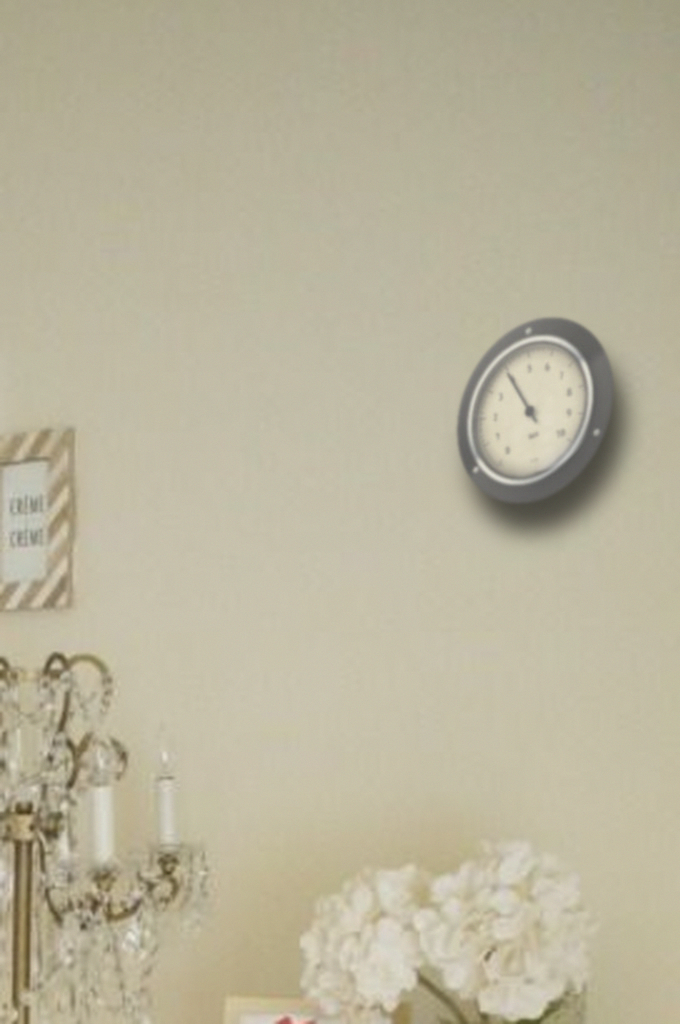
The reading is 4 bar
